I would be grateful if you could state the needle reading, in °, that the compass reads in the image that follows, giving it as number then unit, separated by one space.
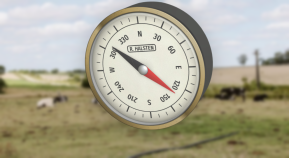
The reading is 130 °
